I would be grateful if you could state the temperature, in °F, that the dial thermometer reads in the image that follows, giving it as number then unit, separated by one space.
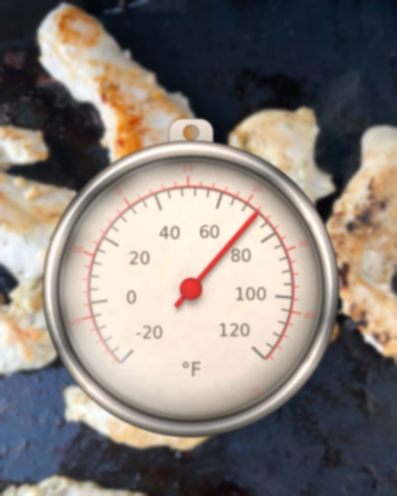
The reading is 72 °F
